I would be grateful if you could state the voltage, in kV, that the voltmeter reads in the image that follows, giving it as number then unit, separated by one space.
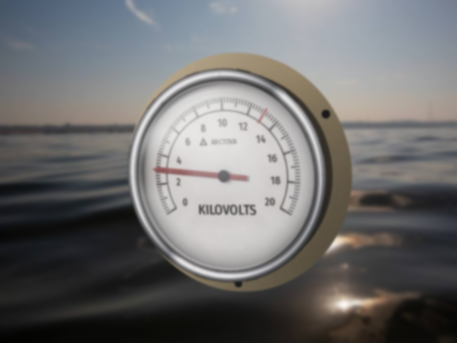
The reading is 3 kV
